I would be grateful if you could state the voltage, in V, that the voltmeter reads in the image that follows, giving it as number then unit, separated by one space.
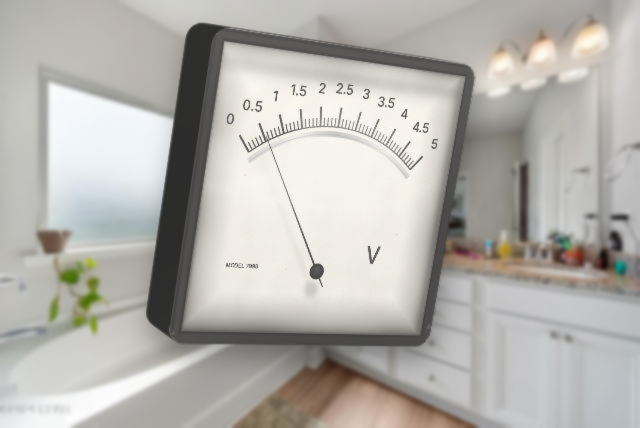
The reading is 0.5 V
